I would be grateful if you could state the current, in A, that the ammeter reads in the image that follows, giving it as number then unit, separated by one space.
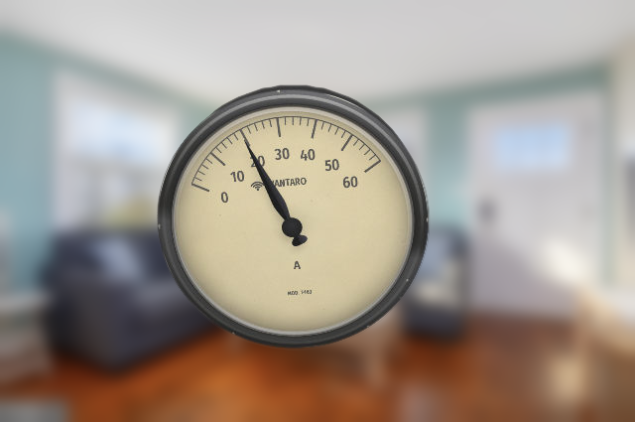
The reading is 20 A
